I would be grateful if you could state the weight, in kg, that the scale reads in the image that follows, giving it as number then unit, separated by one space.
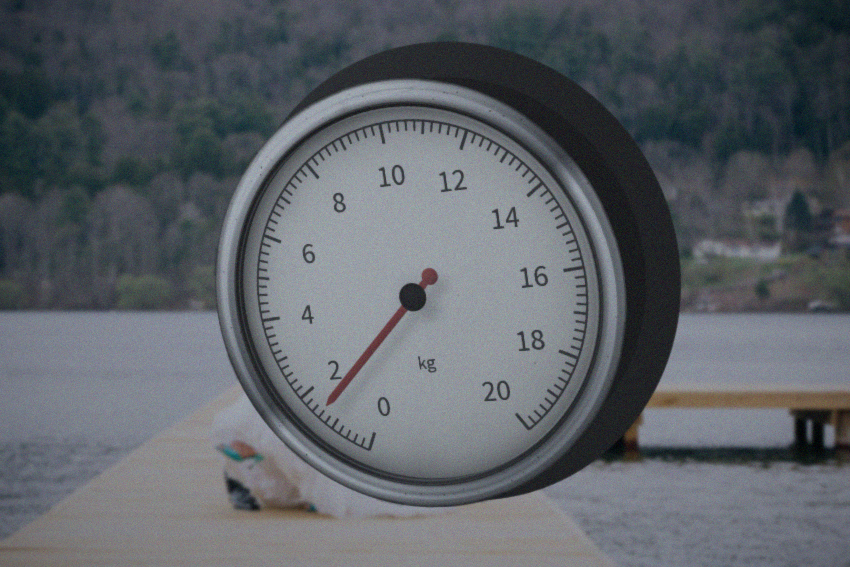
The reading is 1.4 kg
